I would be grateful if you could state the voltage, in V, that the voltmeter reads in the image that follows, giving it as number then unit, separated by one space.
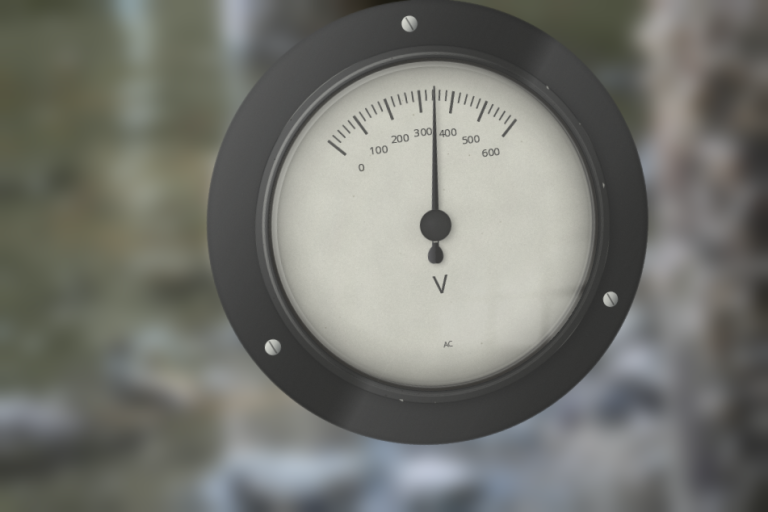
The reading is 340 V
